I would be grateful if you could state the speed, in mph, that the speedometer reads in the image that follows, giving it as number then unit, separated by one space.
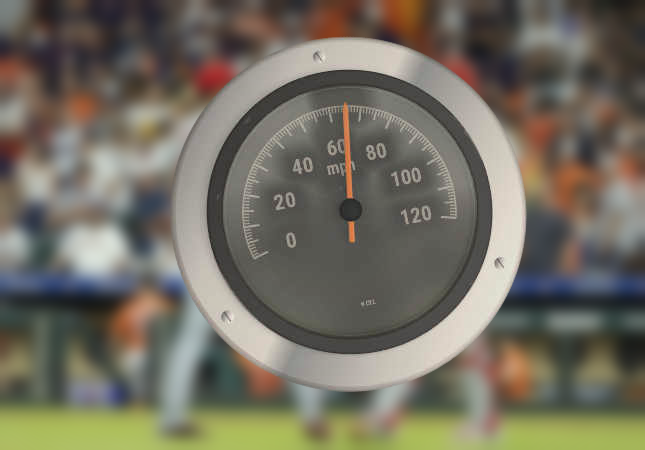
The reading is 65 mph
